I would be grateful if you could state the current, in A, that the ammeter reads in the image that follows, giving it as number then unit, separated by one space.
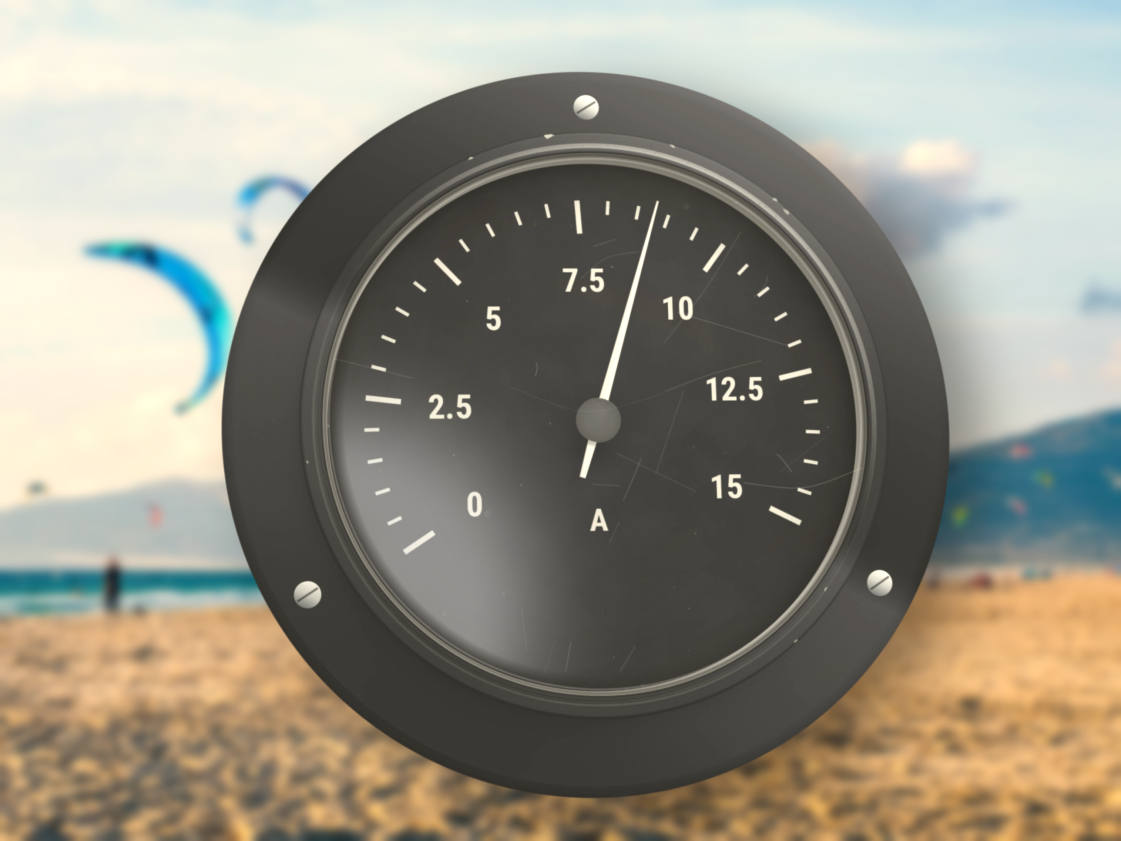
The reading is 8.75 A
